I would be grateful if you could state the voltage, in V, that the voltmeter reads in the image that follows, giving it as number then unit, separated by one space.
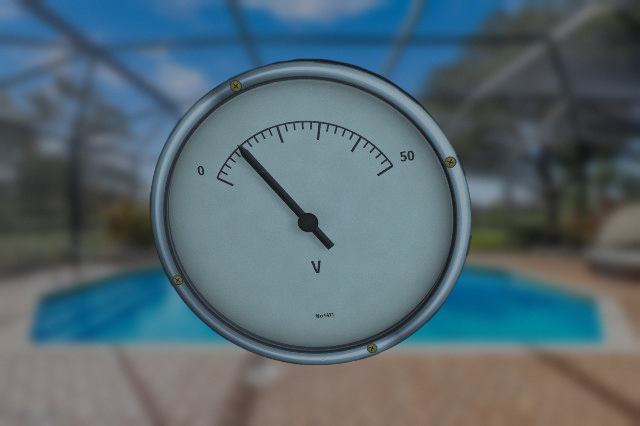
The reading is 10 V
